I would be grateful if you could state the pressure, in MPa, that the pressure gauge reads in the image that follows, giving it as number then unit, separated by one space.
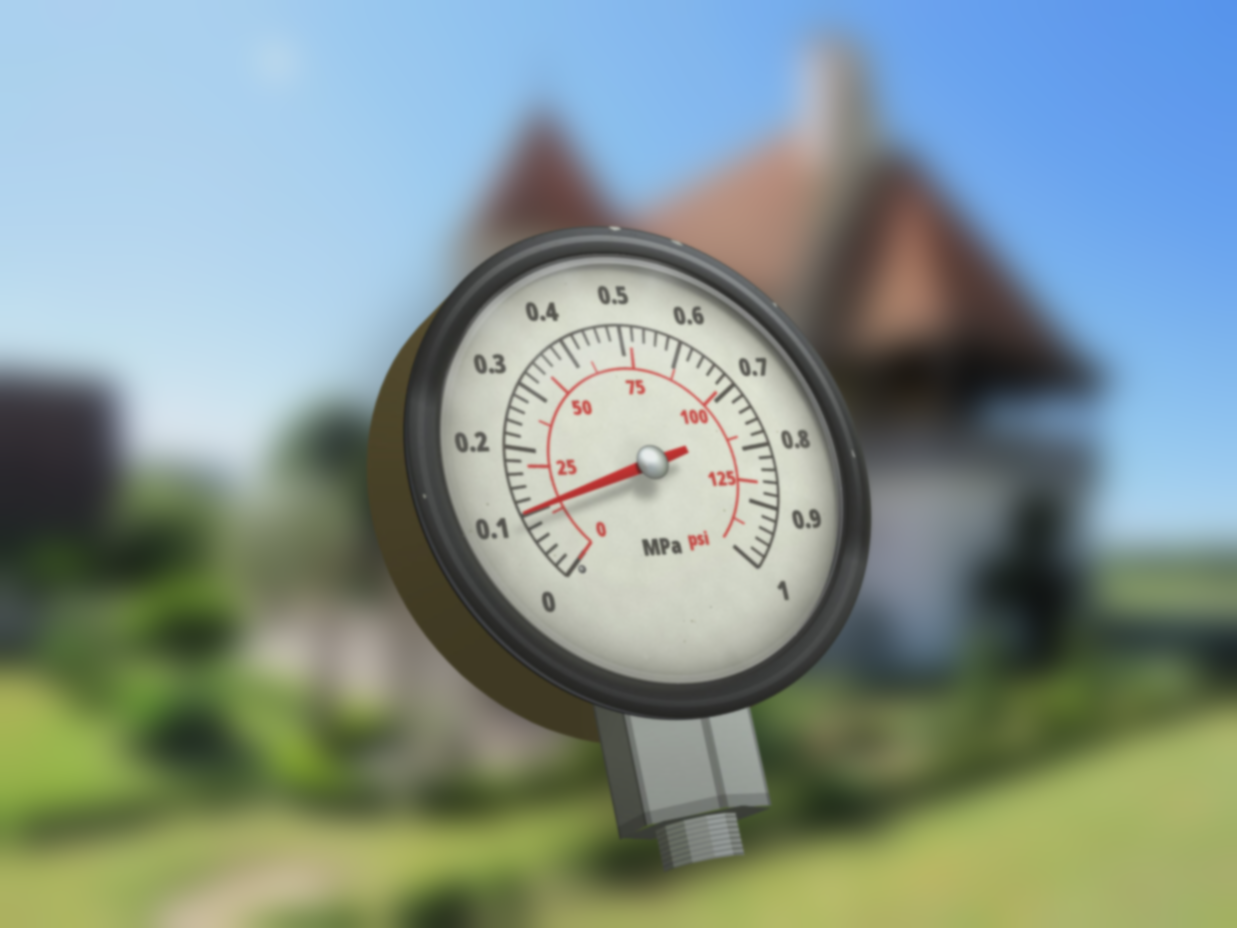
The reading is 0.1 MPa
